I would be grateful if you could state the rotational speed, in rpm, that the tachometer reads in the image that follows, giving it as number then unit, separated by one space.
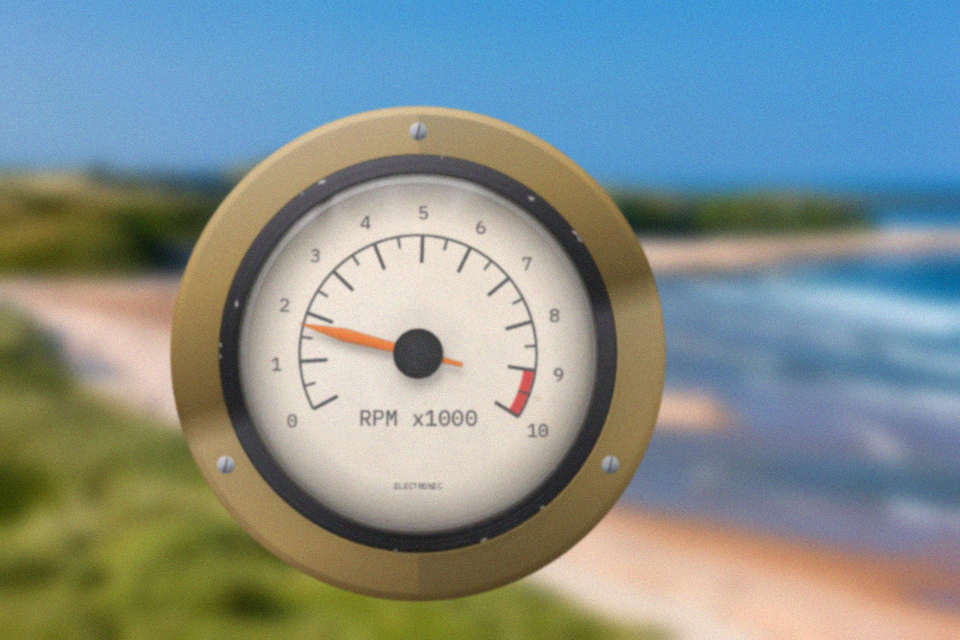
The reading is 1750 rpm
